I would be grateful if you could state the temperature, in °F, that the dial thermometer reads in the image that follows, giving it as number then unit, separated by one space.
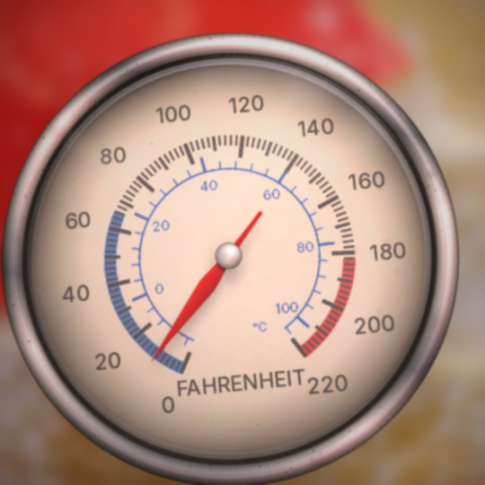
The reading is 10 °F
